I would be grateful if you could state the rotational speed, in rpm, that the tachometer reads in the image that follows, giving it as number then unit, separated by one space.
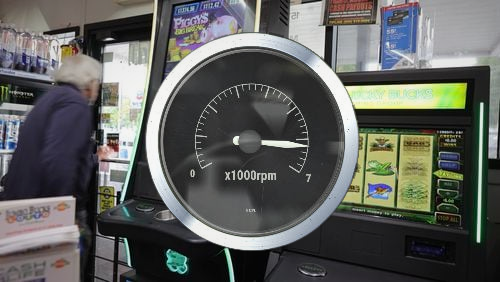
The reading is 6200 rpm
